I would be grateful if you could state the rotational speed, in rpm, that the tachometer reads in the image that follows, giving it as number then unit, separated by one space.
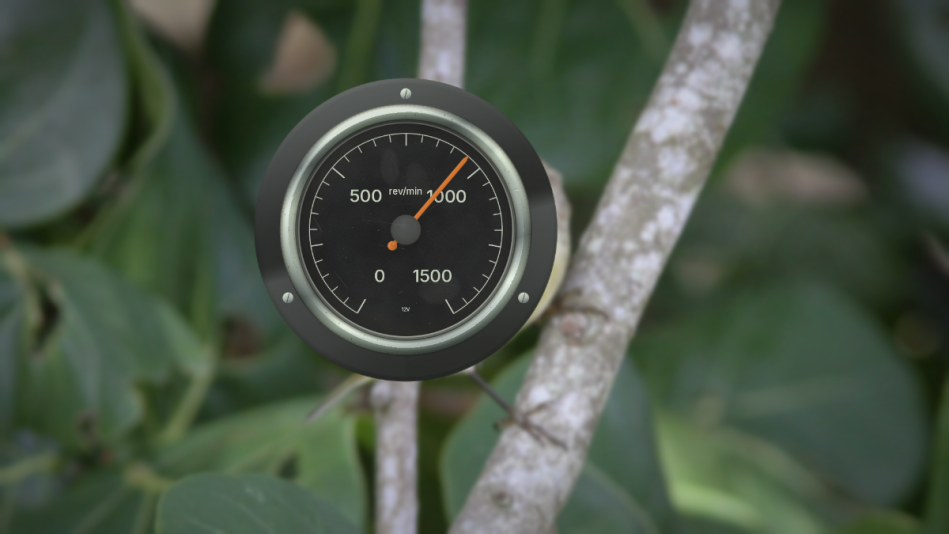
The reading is 950 rpm
